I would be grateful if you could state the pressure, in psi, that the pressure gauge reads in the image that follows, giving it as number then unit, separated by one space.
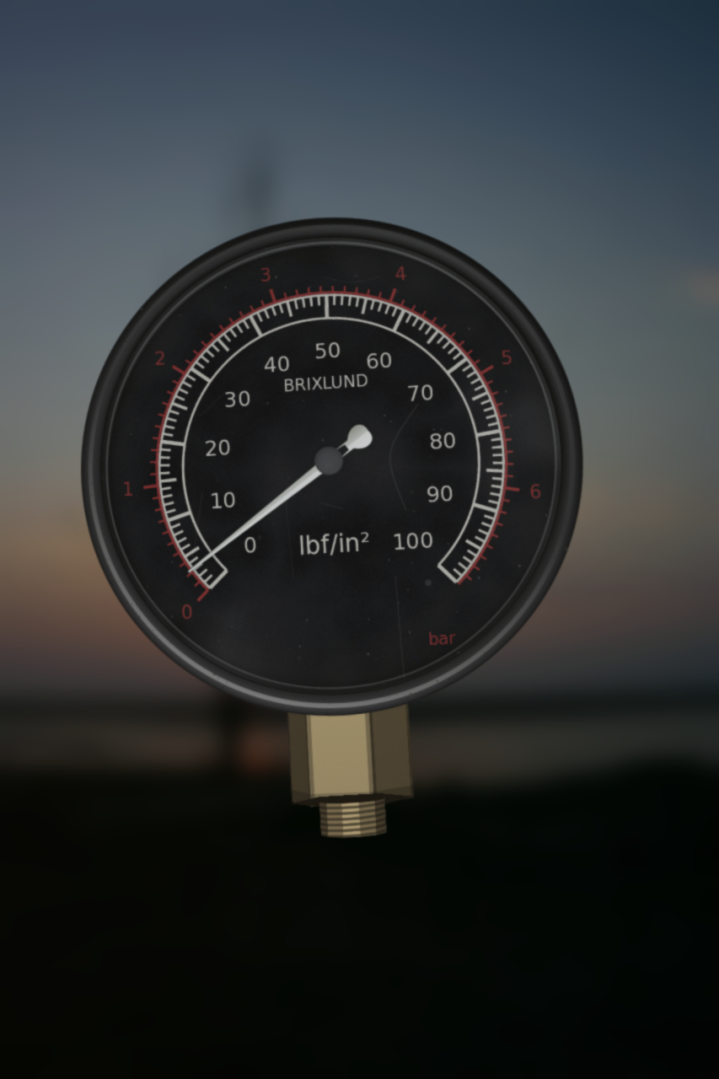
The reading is 3 psi
